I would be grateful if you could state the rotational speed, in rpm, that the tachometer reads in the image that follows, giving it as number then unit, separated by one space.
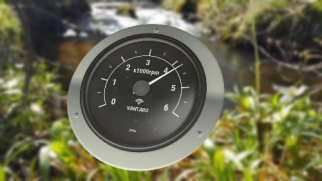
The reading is 4250 rpm
